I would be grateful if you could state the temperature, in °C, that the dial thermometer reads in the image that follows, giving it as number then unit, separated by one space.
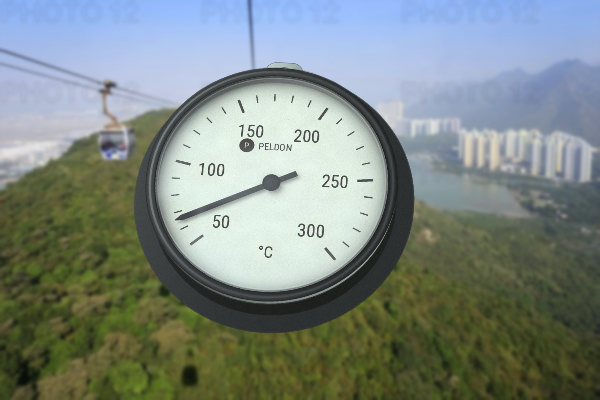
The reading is 65 °C
